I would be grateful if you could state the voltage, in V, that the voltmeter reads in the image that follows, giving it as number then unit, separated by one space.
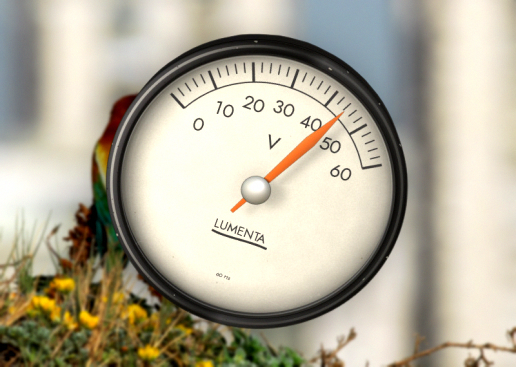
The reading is 44 V
